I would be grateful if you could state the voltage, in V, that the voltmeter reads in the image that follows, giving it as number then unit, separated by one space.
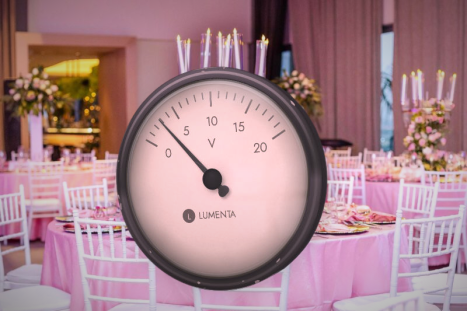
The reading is 3 V
